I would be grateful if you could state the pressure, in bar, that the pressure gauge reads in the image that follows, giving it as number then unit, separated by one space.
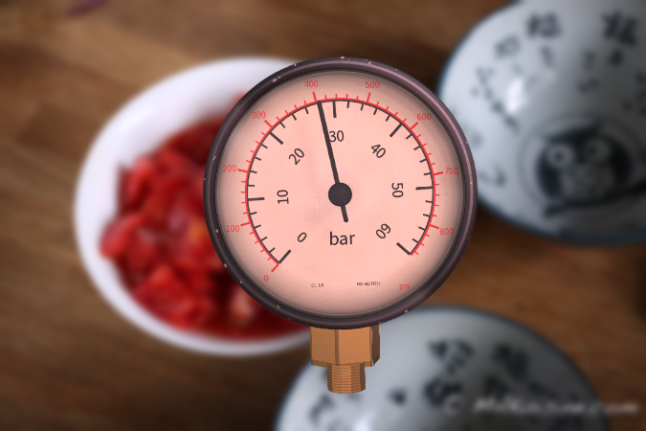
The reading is 28 bar
